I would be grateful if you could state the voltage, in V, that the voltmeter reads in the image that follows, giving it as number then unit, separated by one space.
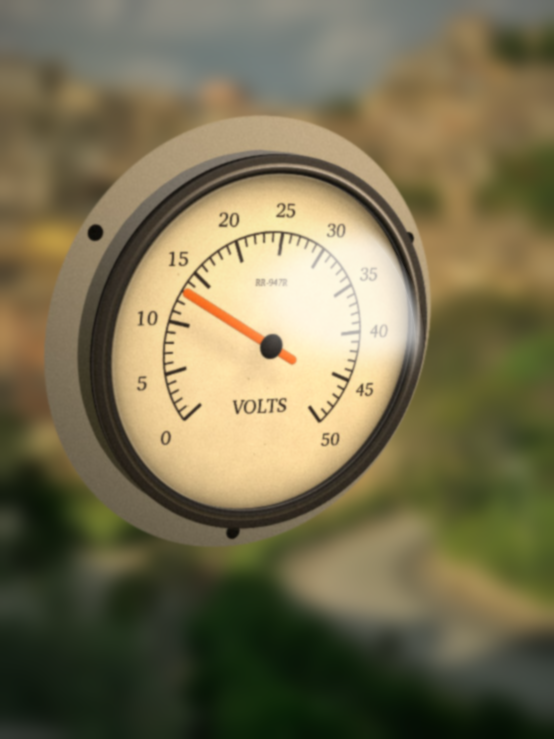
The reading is 13 V
